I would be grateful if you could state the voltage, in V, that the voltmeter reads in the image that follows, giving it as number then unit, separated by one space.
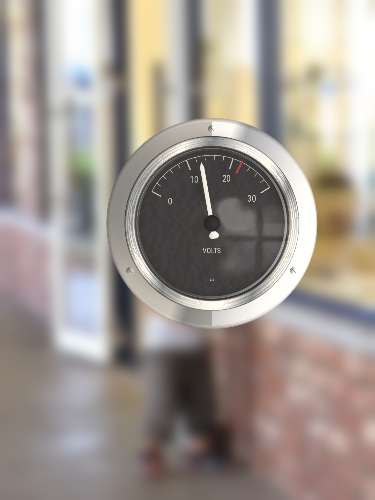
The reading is 13 V
